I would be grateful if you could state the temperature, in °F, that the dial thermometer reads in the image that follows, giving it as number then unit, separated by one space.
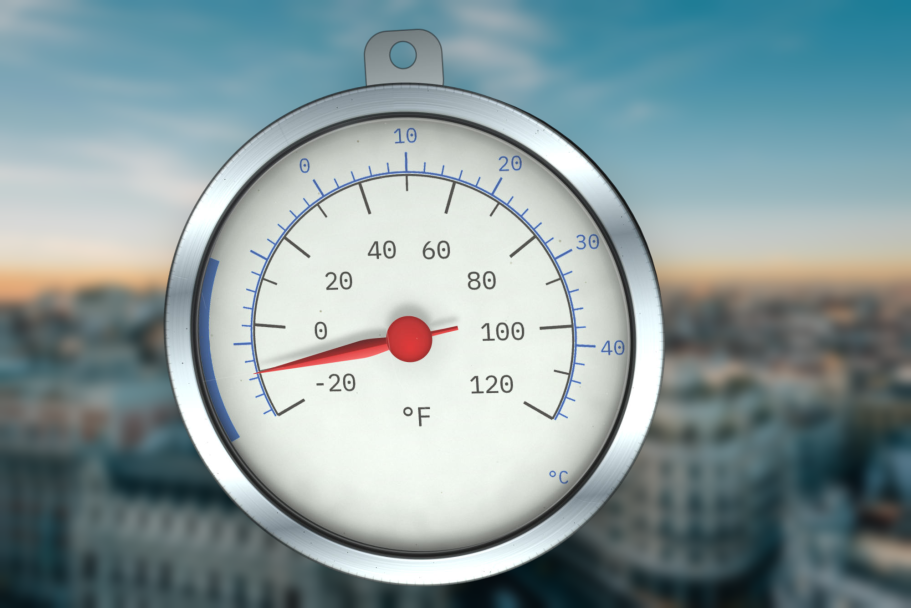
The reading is -10 °F
